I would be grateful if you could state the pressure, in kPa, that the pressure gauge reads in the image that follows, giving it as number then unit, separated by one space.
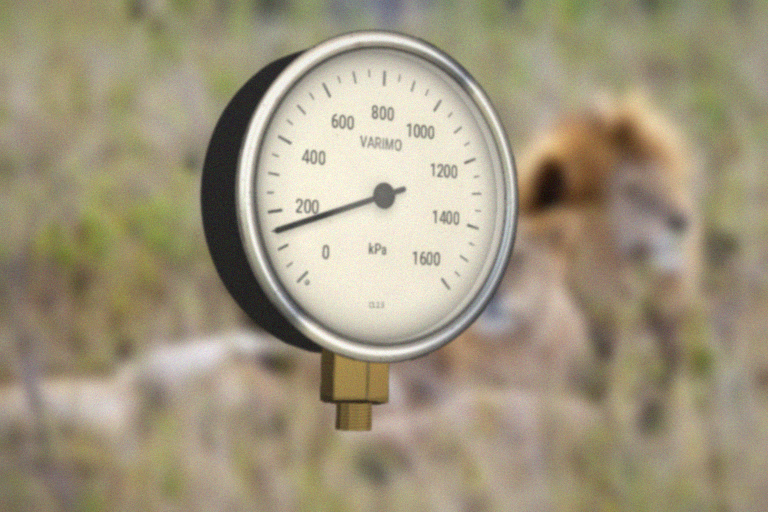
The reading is 150 kPa
